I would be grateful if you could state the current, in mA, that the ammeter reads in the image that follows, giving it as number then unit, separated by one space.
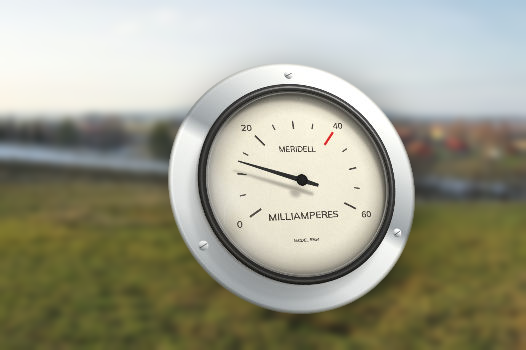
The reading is 12.5 mA
